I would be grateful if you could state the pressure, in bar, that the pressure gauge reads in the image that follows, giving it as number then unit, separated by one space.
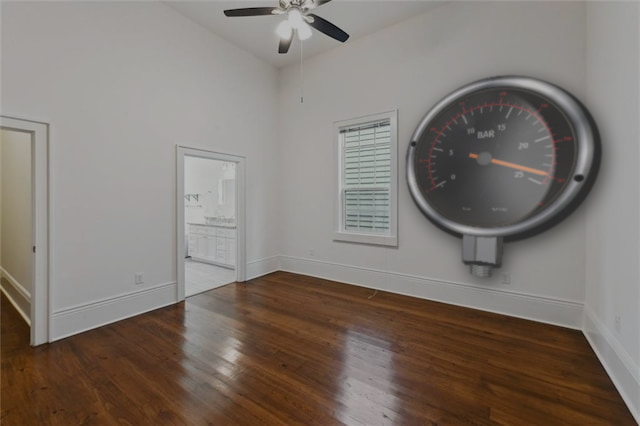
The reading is 24 bar
